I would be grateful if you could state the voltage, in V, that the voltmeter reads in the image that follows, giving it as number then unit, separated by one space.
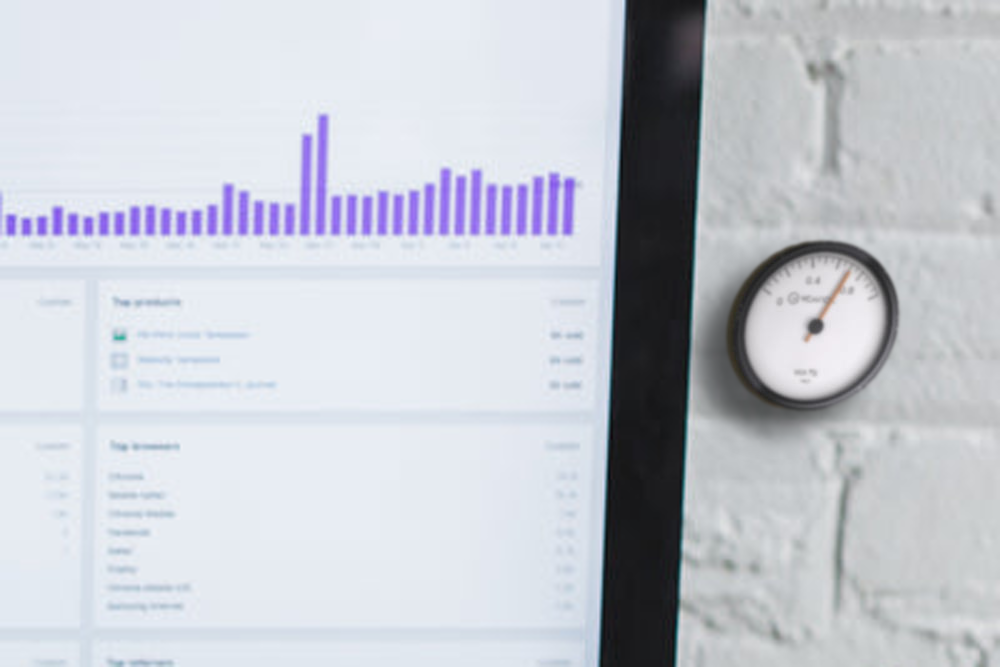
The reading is 0.7 V
